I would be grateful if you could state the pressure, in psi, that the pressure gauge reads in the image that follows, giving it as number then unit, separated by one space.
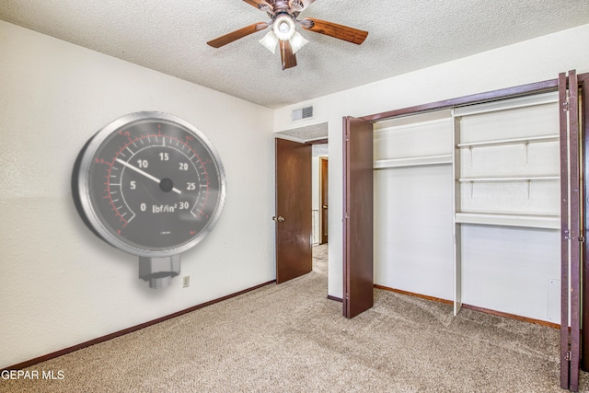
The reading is 8 psi
